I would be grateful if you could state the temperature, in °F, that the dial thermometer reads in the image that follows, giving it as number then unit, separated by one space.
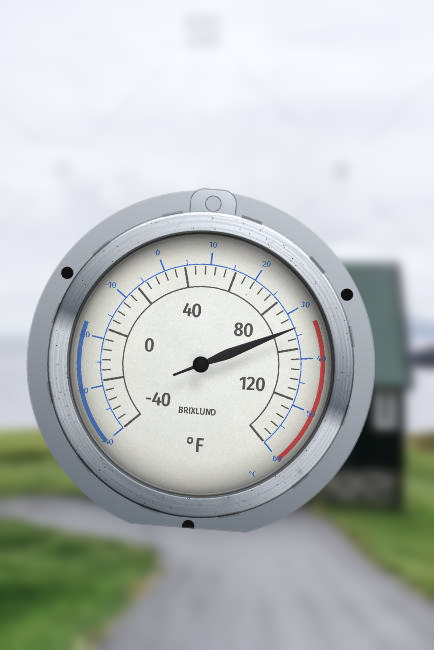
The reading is 92 °F
